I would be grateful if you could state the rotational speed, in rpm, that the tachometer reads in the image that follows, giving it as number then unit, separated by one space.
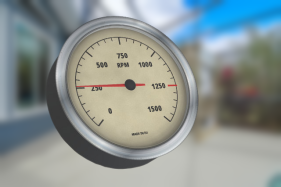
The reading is 250 rpm
